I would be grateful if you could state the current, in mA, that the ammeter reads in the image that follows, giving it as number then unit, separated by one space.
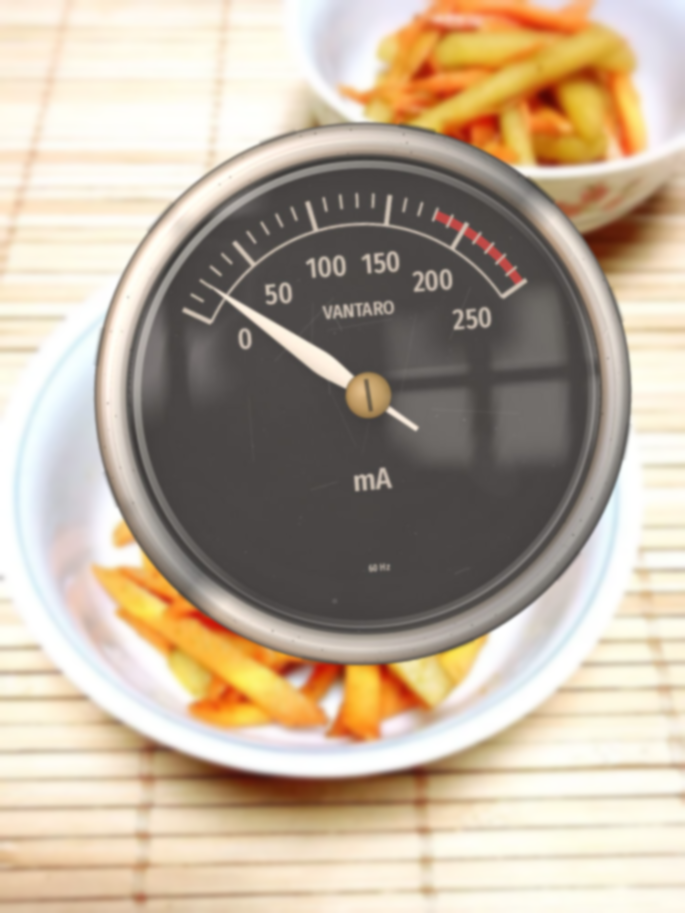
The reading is 20 mA
